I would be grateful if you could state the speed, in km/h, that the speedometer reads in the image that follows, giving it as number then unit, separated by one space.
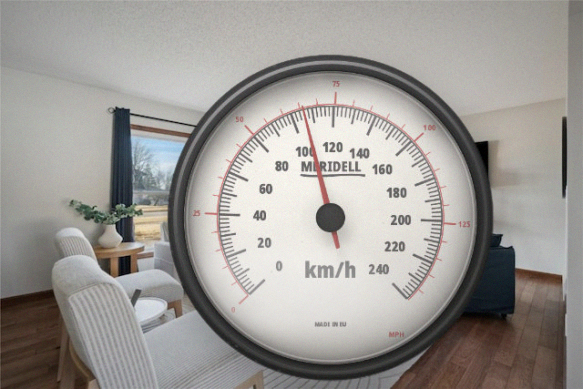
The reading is 106 km/h
